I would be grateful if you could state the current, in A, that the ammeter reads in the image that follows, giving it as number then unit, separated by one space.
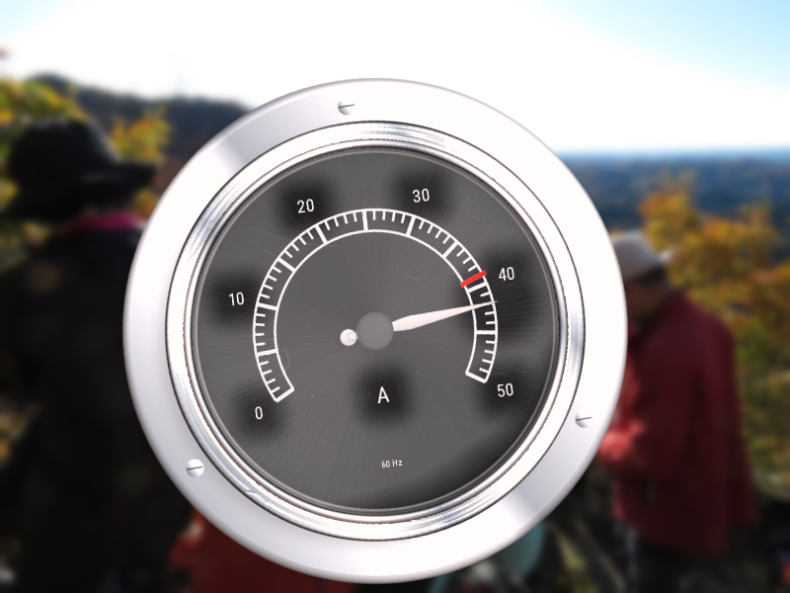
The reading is 42 A
